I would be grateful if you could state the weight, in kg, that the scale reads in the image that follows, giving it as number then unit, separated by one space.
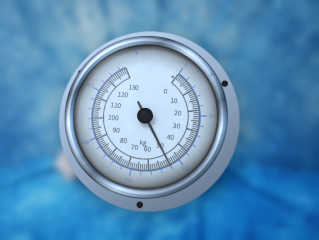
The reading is 50 kg
